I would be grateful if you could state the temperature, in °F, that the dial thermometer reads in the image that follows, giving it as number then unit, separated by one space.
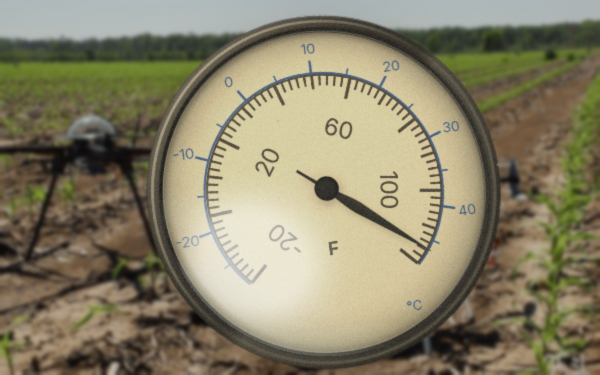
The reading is 116 °F
